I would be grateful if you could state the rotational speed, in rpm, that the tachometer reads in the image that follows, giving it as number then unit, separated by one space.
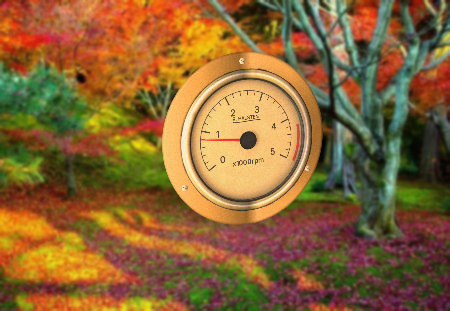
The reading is 800 rpm
